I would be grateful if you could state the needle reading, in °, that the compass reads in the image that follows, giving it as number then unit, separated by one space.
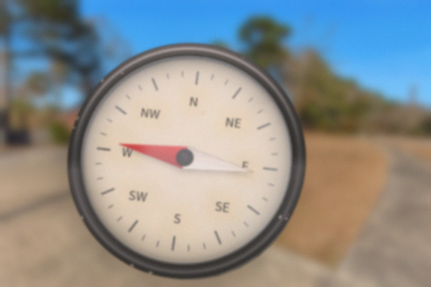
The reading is 275 °
